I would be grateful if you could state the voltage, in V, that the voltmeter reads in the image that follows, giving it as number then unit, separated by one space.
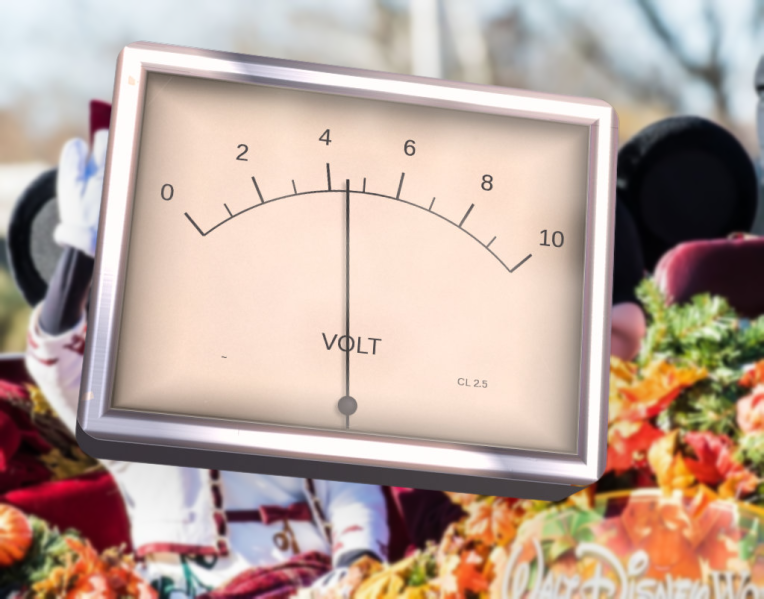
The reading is 4.5 V
